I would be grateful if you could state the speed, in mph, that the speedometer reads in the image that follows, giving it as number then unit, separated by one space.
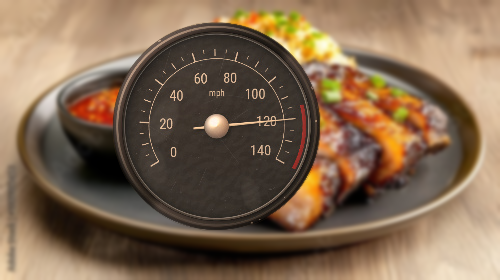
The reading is 120 mph
